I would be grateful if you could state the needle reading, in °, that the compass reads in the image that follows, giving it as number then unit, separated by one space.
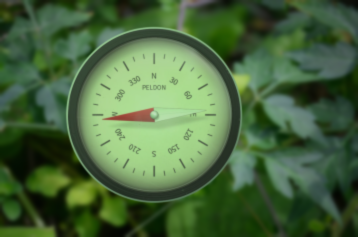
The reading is 265 °
